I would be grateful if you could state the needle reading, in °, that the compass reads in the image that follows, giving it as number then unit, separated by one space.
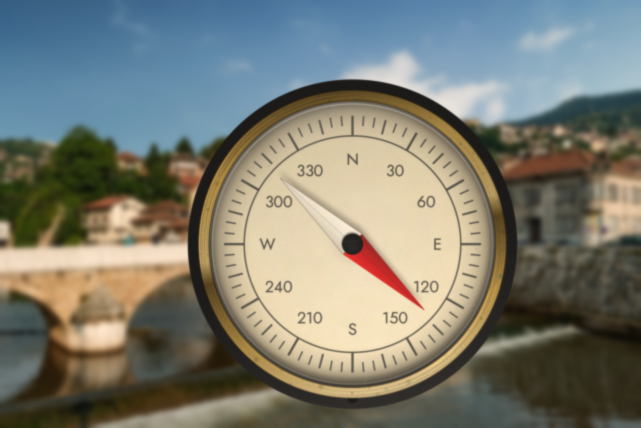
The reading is 132.5 °
